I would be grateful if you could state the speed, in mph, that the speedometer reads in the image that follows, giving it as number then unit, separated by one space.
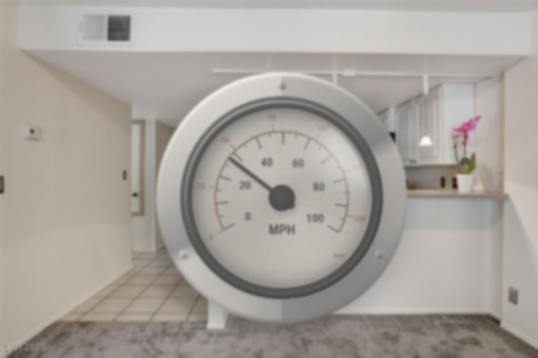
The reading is 27.5 mph
